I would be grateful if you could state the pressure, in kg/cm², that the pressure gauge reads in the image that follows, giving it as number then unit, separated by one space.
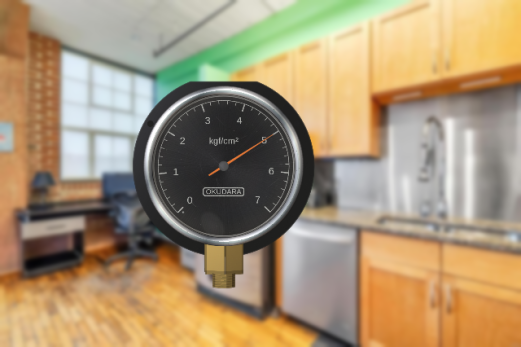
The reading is 5 kg/cm²
